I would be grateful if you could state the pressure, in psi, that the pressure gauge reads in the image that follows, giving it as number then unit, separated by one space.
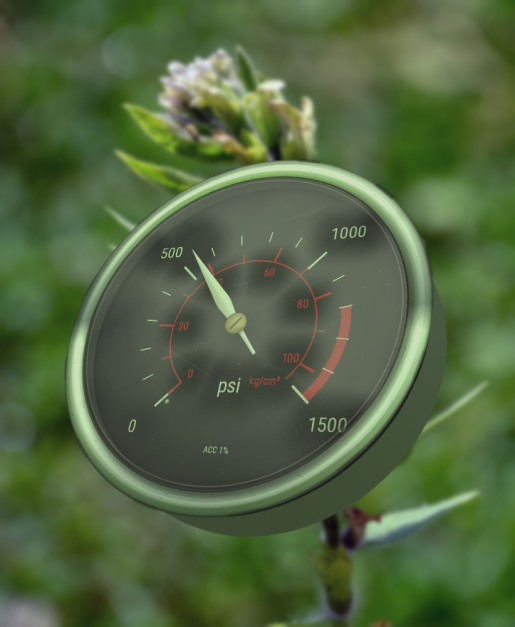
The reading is 550 psi
